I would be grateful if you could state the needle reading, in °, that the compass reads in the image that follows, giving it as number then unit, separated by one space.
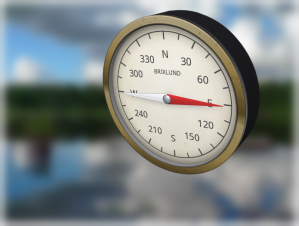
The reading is 90 °
